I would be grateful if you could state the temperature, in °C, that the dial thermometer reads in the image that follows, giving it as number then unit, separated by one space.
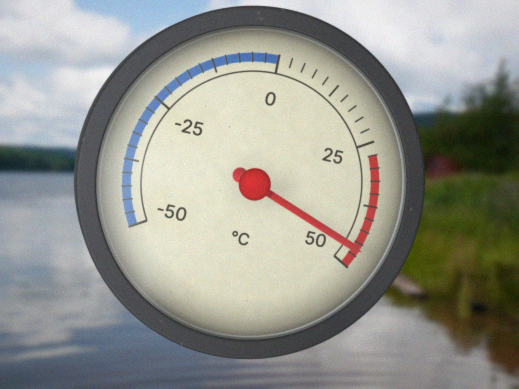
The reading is 46.25 °C
